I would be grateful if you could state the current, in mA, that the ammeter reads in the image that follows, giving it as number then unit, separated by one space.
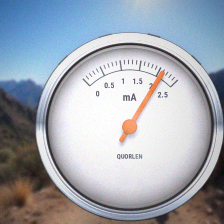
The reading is 2.1 mA
